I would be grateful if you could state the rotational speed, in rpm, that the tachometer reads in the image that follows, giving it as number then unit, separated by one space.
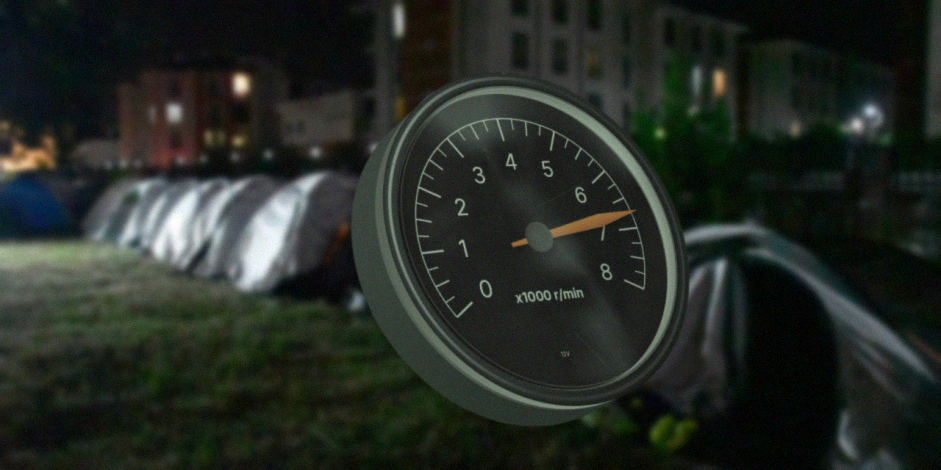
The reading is 6750 rpm
